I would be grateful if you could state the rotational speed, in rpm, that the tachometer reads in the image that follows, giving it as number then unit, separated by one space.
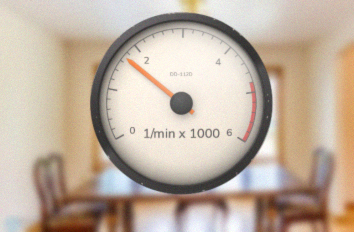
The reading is 1700 rpm
